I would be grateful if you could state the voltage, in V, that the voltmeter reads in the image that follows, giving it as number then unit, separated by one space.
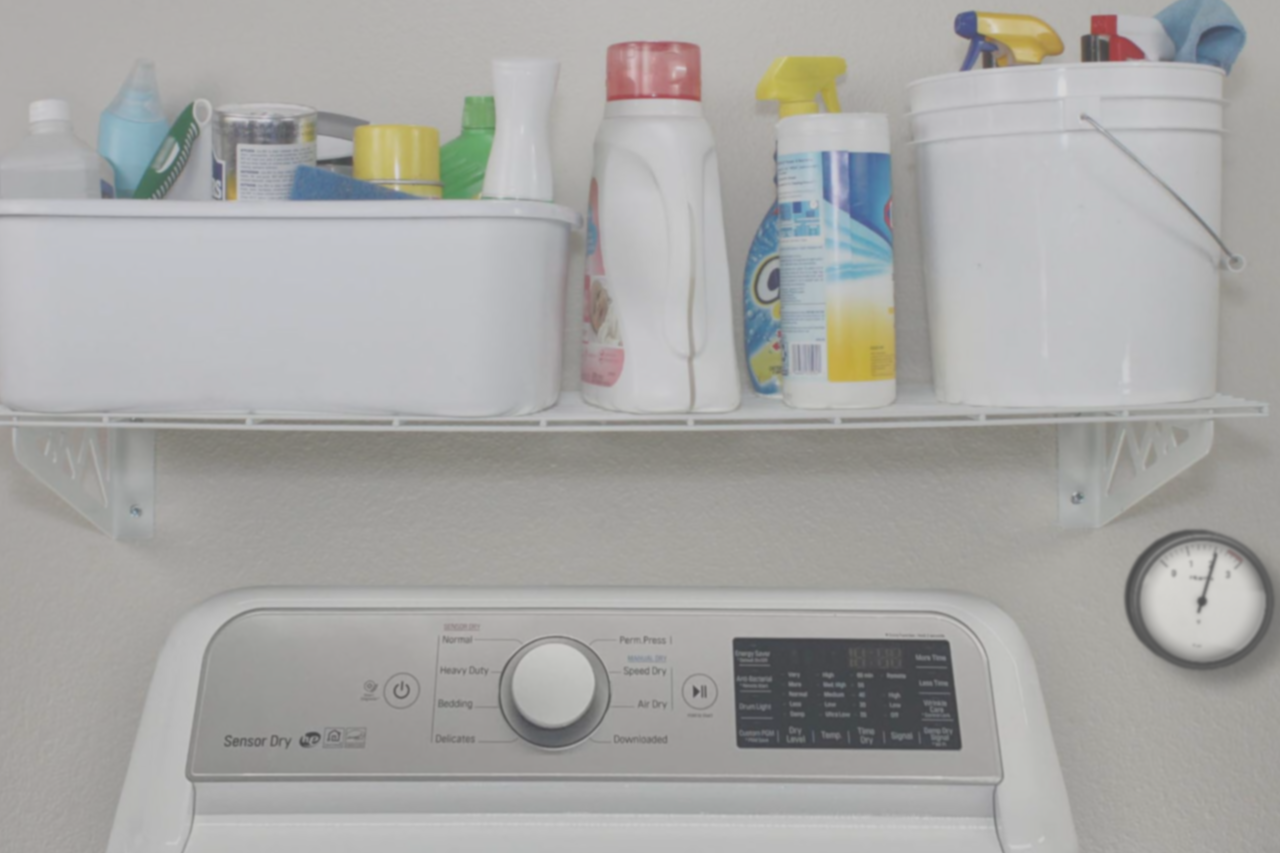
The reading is 2 V
